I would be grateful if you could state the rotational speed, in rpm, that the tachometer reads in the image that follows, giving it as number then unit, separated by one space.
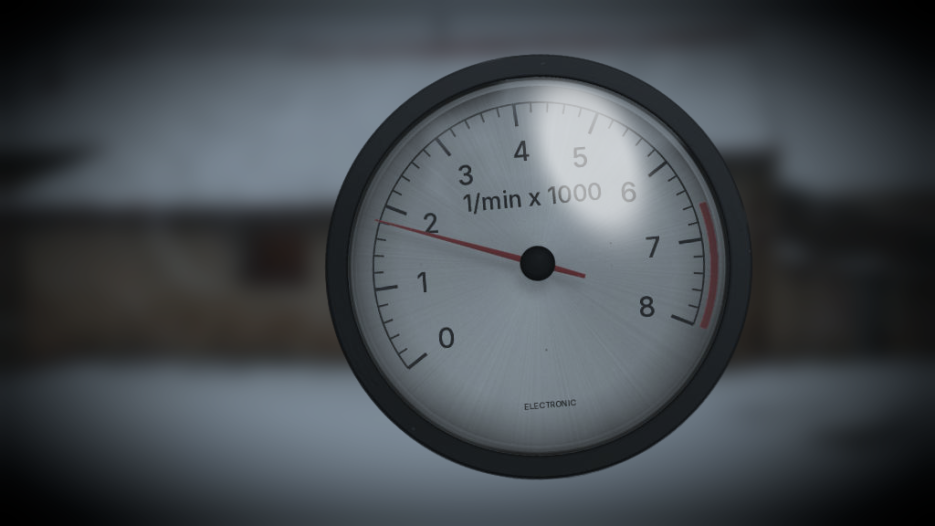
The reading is 1800 rpm
